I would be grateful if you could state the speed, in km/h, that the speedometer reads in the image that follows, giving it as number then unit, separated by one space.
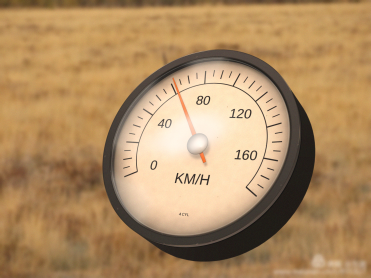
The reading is 62.5 km/h
